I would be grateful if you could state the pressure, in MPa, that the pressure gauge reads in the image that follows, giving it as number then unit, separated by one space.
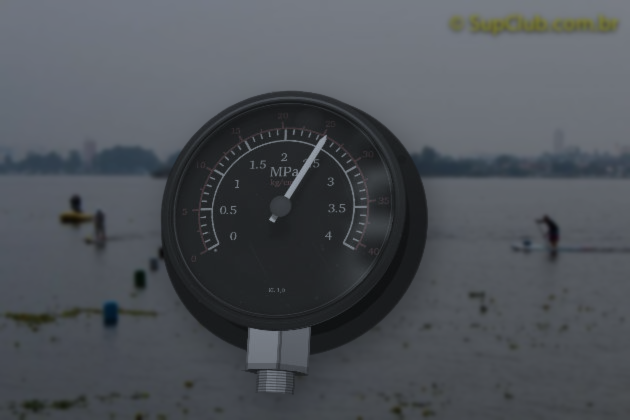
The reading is 2.5 MPa
